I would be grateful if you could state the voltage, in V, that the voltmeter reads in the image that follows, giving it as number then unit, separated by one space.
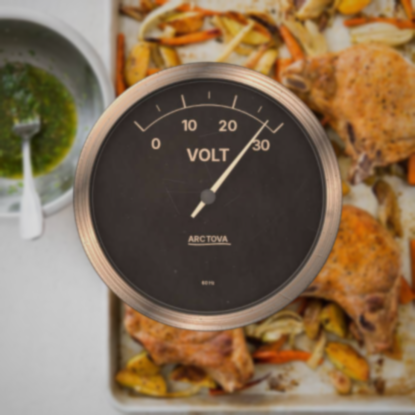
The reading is 27.5 V
